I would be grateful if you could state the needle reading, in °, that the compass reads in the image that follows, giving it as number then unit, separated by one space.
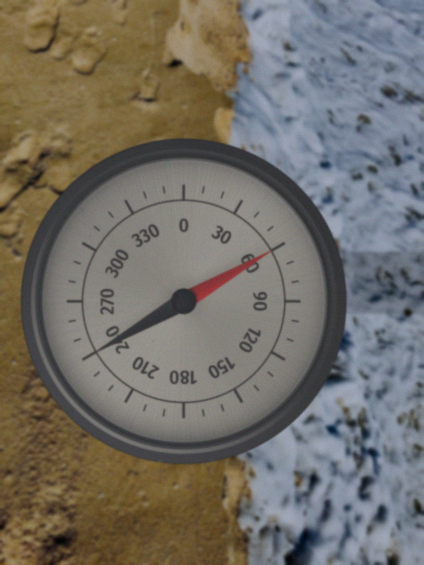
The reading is 60 °
